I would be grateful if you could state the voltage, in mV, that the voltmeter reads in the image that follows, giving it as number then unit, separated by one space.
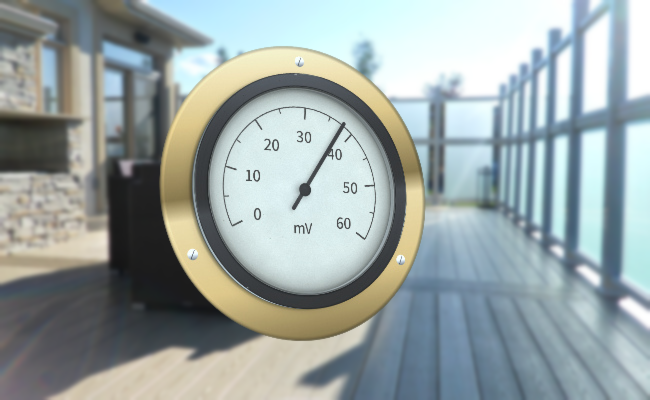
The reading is 37.5 mV
